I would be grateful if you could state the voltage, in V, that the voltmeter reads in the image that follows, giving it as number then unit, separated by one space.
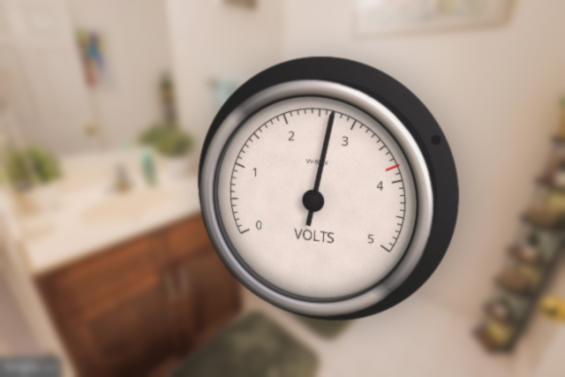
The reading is 2.7 V
